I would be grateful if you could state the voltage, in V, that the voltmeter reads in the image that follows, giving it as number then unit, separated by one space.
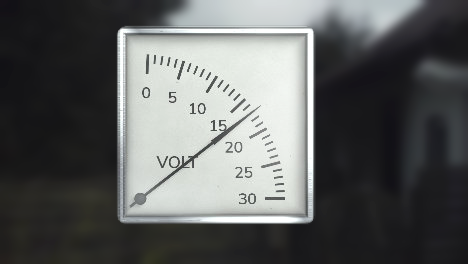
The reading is 17 V
